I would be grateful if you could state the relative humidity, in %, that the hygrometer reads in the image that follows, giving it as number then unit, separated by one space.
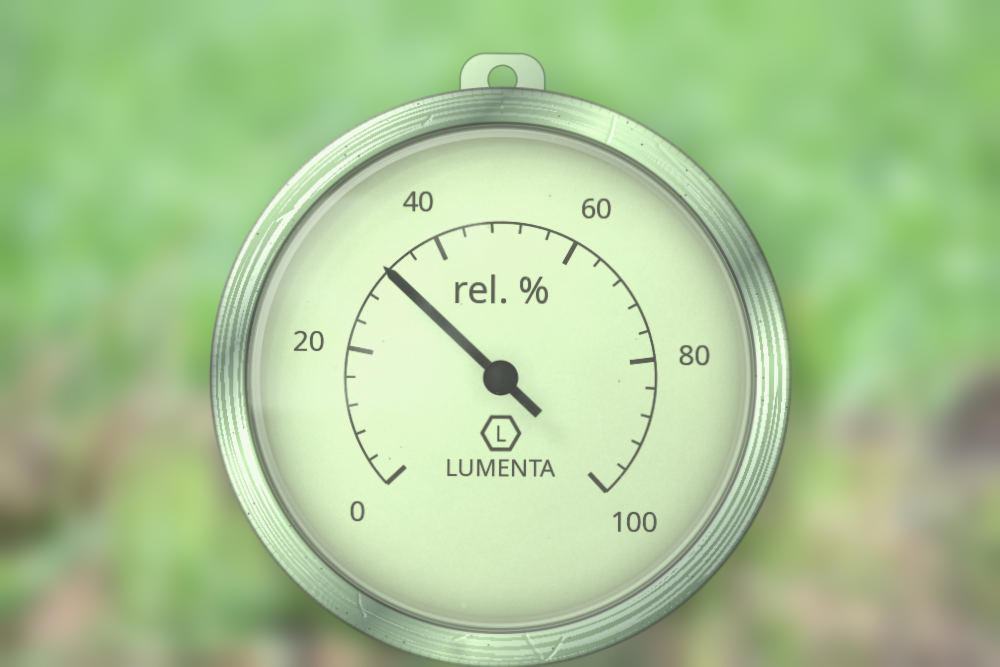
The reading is 32 %
